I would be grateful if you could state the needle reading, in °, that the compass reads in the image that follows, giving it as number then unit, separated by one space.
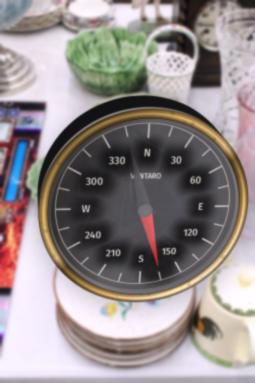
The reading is 165 °
